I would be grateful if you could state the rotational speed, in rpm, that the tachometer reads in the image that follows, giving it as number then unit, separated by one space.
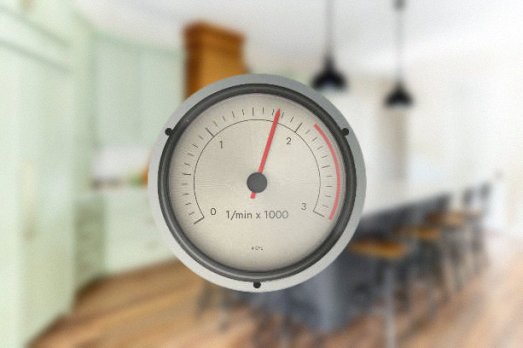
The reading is 1750 rpm
